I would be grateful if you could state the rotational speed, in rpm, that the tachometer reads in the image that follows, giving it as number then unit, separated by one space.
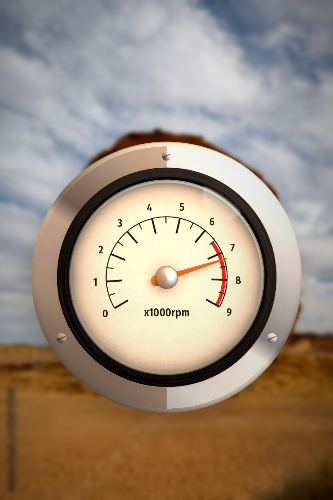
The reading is 7250 rpm
